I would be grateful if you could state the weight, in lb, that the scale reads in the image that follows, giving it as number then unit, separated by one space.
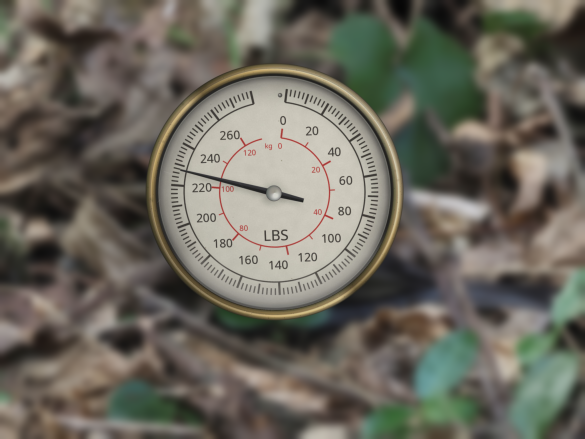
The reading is 228 lb
